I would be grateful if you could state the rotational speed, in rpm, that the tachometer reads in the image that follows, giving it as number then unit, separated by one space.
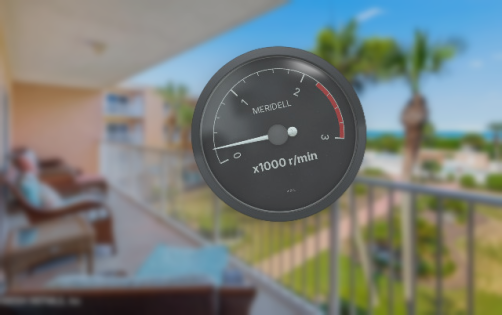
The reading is 200 rpm
